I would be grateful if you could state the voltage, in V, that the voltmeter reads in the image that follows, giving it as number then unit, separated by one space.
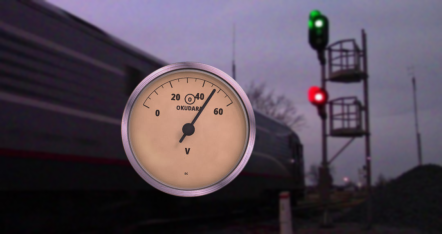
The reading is 47.5 V
